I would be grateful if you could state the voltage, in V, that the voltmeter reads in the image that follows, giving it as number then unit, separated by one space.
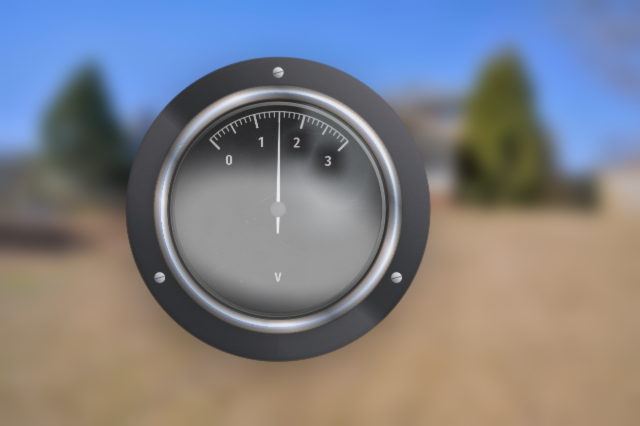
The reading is 1.5 V
